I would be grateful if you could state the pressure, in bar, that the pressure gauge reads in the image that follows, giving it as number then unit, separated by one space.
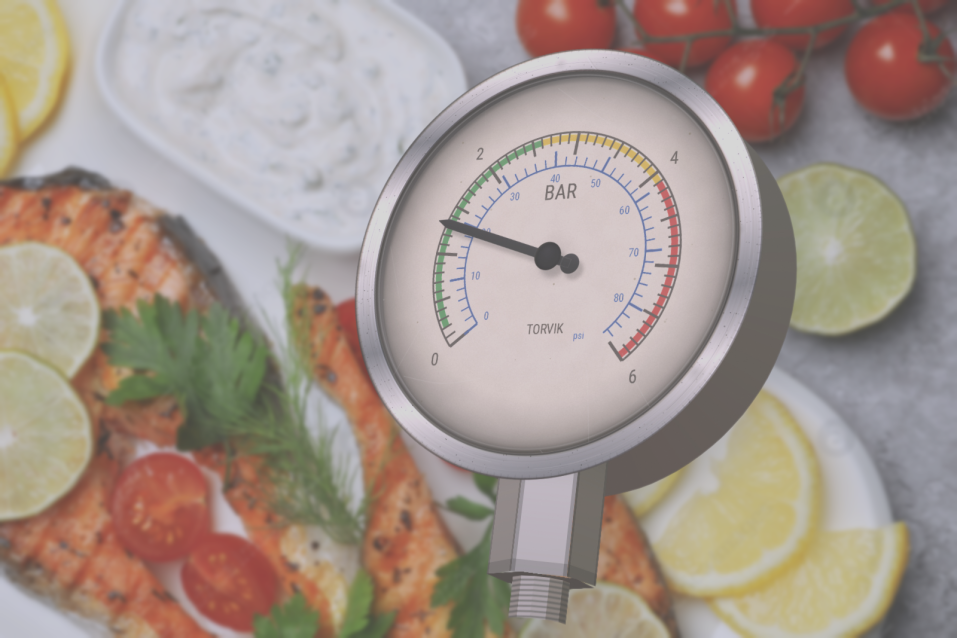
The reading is 1.3 bar
